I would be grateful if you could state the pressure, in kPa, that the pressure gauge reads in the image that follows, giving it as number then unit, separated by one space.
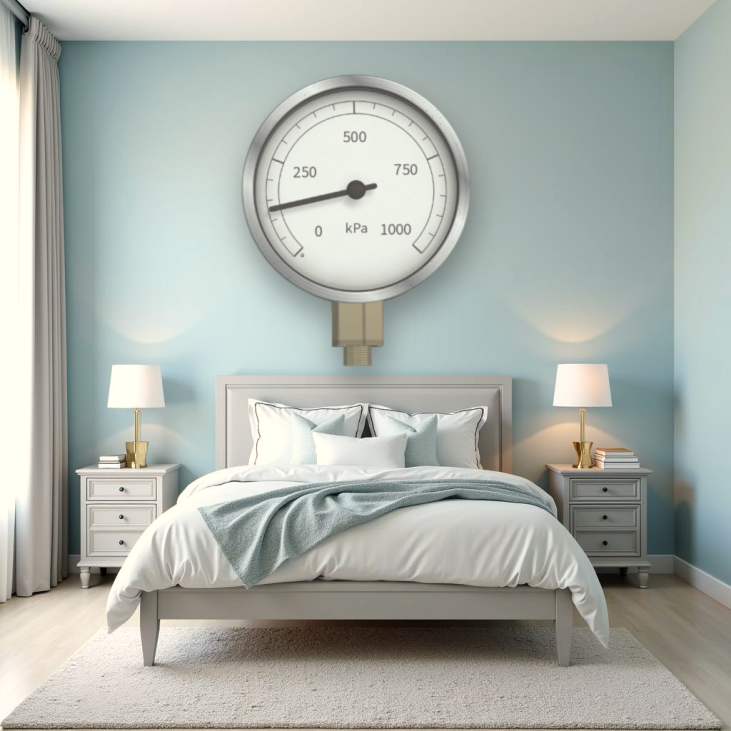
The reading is 125 kPa
